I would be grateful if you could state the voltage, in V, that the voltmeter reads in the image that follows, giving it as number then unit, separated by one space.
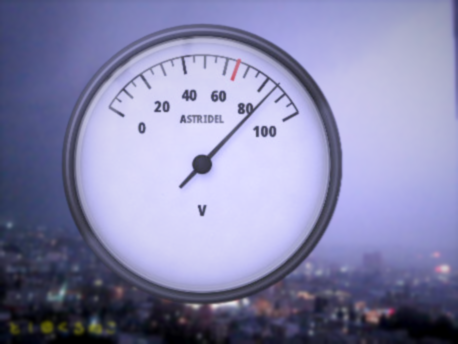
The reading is 85 V
